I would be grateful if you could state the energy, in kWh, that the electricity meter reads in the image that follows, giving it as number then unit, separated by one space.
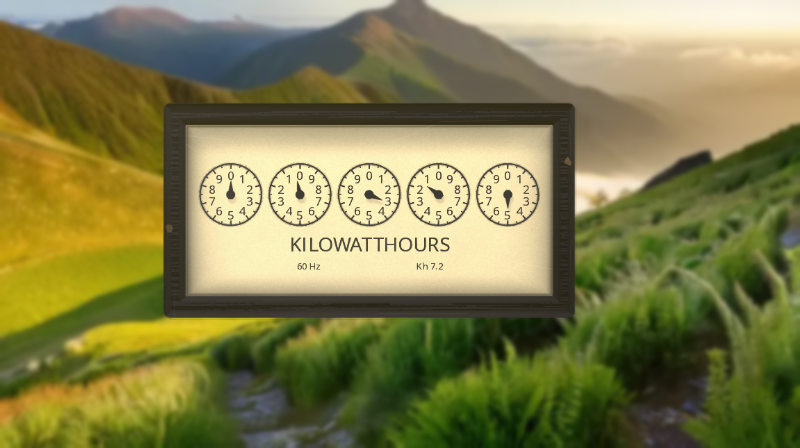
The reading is 315 kWh
